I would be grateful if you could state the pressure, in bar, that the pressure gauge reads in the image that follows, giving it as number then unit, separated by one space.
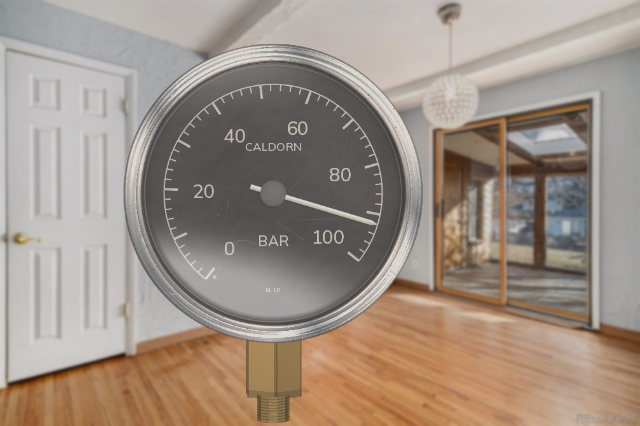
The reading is 92 bar
